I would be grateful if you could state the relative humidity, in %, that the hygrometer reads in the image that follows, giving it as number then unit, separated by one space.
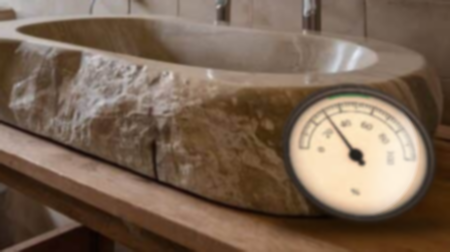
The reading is 30 %
